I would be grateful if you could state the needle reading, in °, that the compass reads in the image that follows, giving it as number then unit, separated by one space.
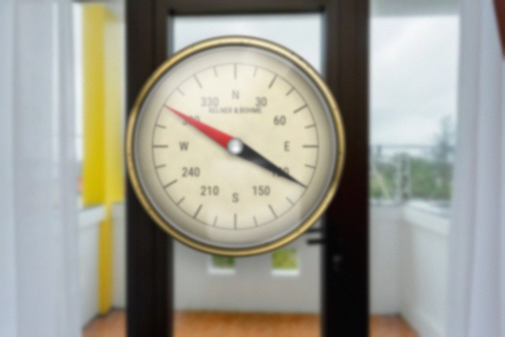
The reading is 300 °
